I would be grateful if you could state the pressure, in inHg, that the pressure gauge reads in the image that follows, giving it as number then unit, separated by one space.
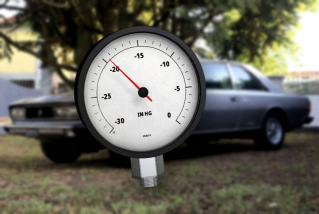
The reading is -19.5 inHg
